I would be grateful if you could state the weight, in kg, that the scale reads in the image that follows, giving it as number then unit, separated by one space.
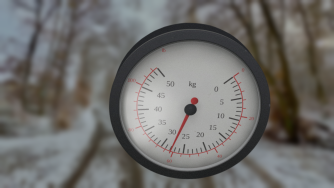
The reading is 28 kg
